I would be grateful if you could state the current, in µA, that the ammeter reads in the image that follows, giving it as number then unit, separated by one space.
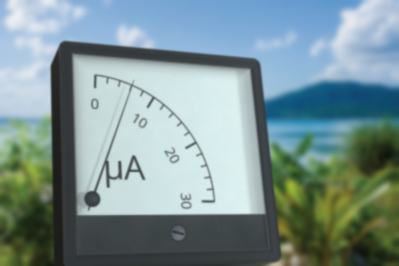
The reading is 6 µA
